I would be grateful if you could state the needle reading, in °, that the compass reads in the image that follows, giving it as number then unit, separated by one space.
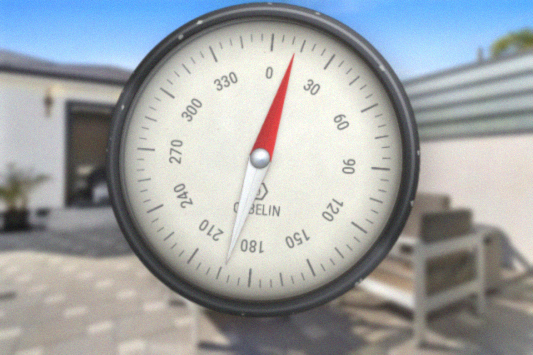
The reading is 12.5 °
